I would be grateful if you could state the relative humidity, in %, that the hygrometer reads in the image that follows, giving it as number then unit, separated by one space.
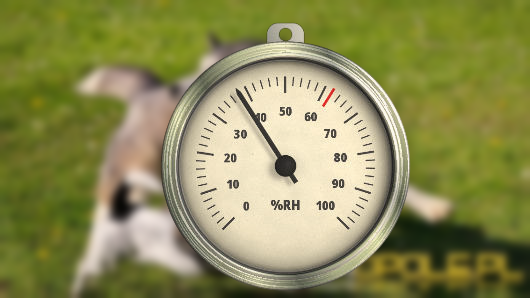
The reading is 38 %
